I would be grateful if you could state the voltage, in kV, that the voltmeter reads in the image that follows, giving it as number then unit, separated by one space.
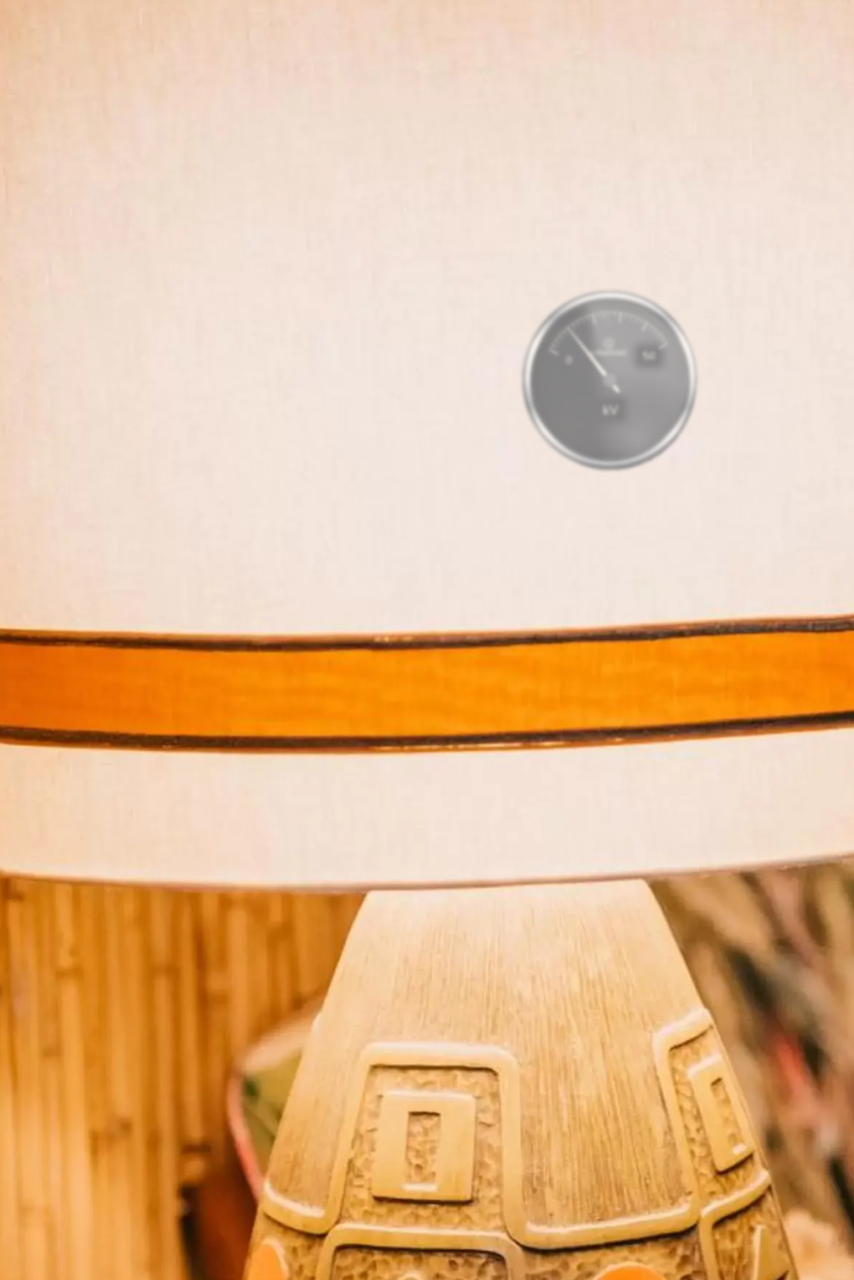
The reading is 10 kV
